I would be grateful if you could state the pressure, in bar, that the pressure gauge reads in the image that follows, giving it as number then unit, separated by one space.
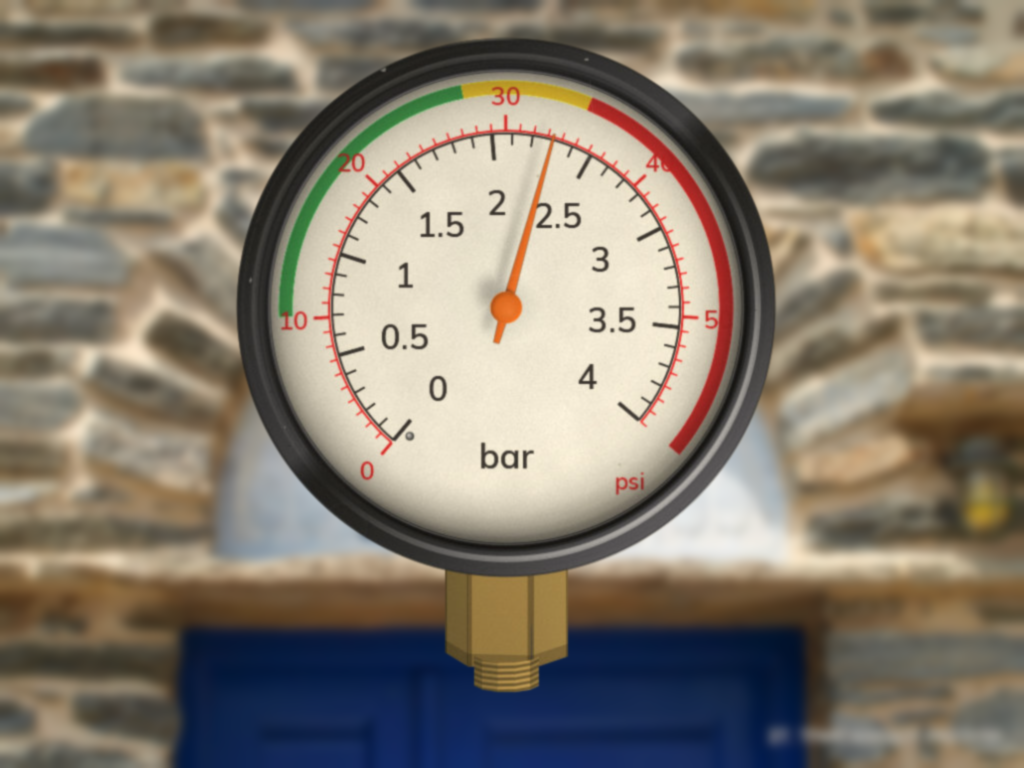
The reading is 2.3 bar
